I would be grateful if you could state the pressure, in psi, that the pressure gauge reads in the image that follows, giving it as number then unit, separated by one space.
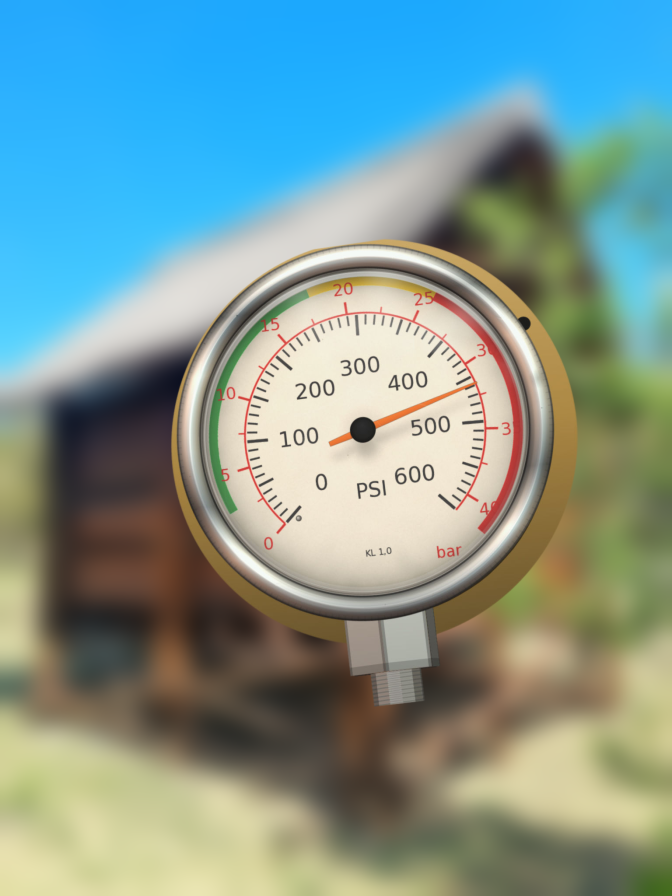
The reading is 460 psi
